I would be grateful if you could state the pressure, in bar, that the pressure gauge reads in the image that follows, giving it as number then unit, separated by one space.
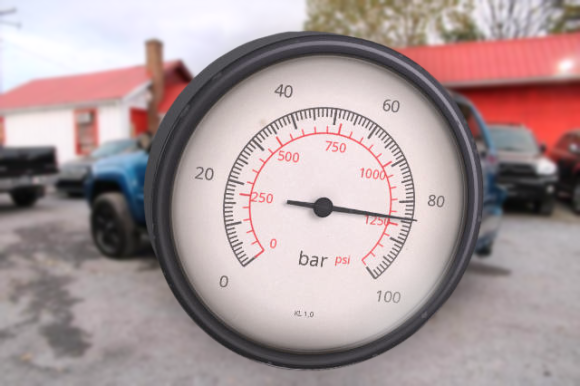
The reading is 84 bar
